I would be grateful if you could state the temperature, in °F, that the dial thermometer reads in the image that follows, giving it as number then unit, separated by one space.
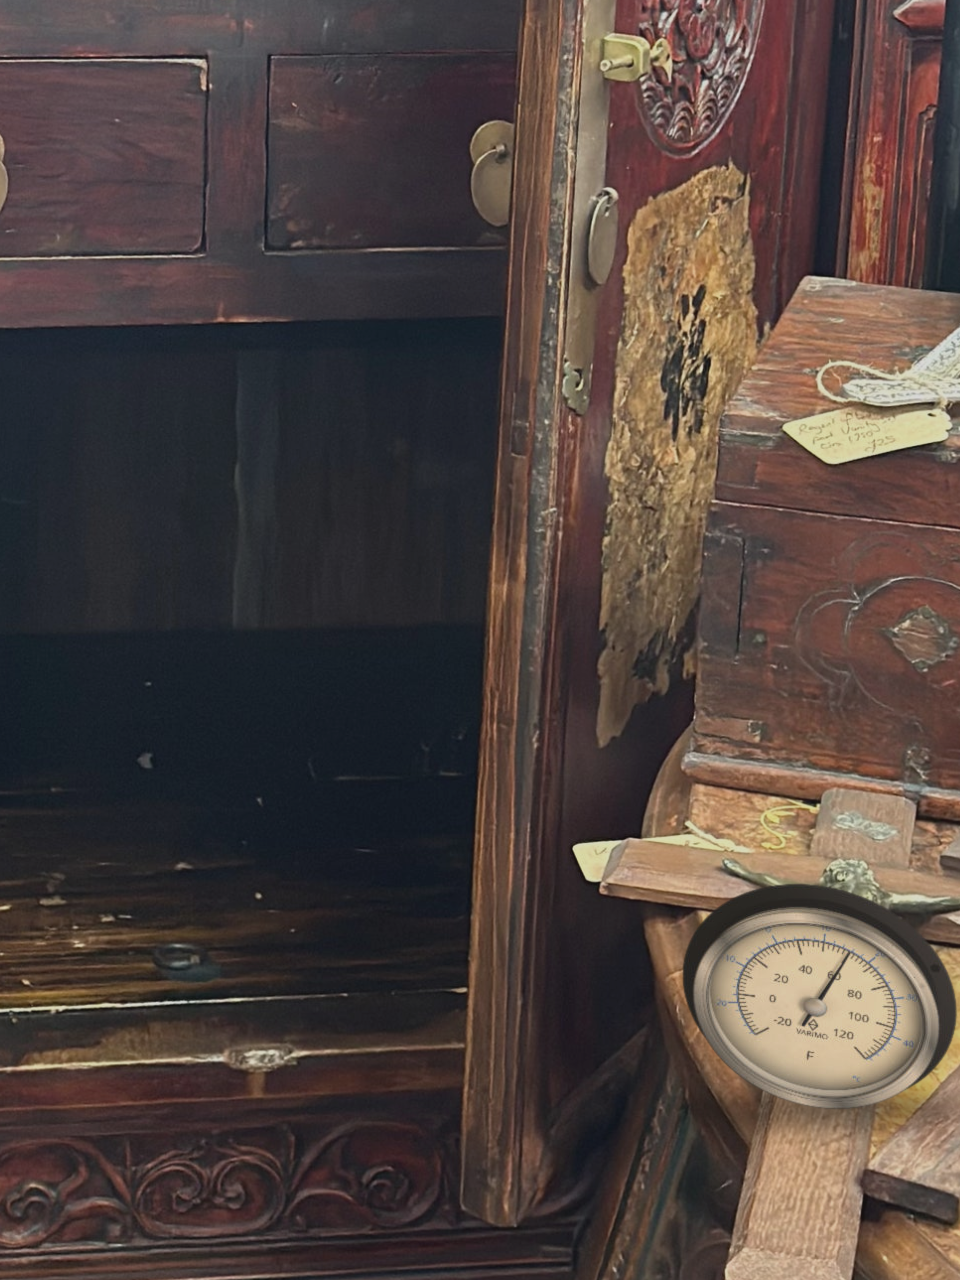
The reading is 60 °F
